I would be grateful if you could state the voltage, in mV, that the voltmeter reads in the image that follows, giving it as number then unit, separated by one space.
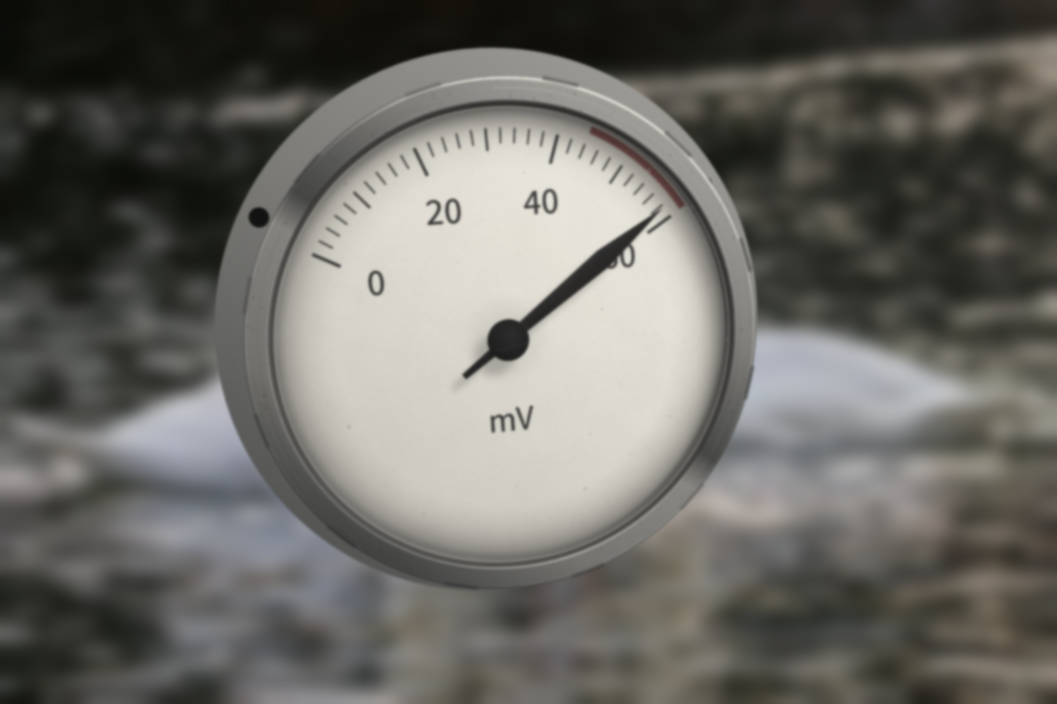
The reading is 58 mV
